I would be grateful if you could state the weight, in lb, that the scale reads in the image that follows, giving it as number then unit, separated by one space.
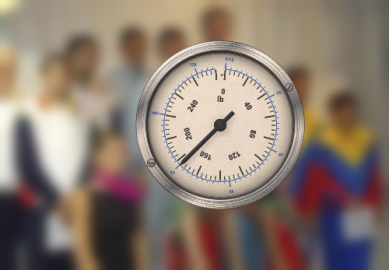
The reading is 176 lb
